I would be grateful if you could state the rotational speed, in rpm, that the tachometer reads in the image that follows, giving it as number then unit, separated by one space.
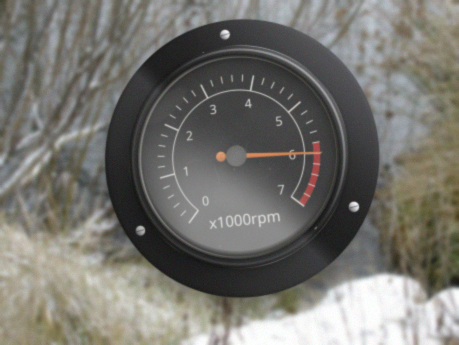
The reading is 6000 rpm
